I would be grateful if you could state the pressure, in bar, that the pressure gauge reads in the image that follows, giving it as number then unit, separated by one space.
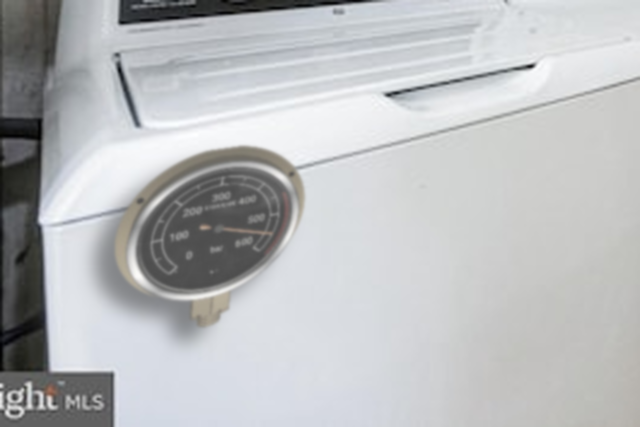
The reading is 550 bar
